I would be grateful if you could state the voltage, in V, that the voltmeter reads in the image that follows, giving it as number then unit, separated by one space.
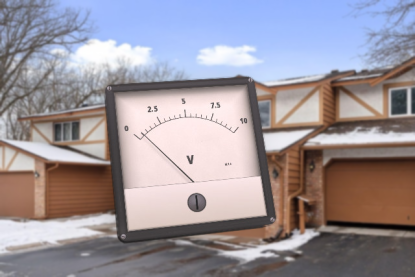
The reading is 0.5 V
